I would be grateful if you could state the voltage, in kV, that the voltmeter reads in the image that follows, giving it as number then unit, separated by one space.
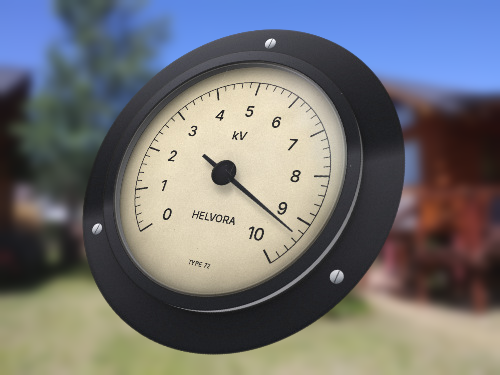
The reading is 9.3 kV
